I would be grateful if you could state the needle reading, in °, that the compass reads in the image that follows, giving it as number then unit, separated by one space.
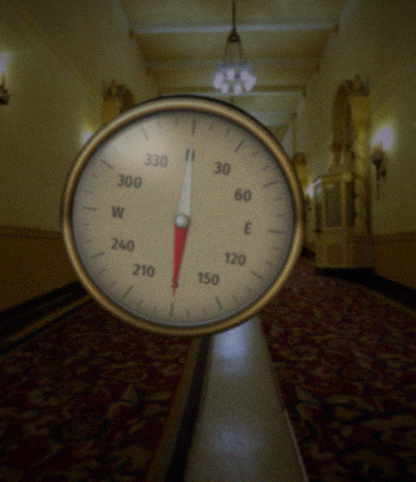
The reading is 180 °
